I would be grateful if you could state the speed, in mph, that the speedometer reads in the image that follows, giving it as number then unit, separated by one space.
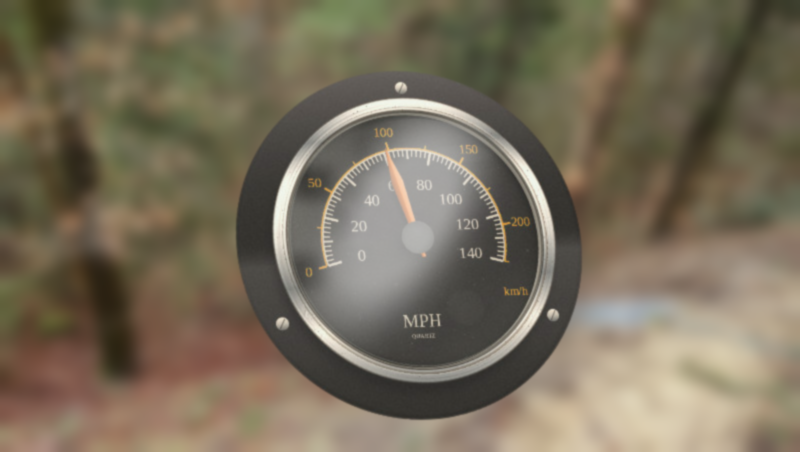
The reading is 60 mph
